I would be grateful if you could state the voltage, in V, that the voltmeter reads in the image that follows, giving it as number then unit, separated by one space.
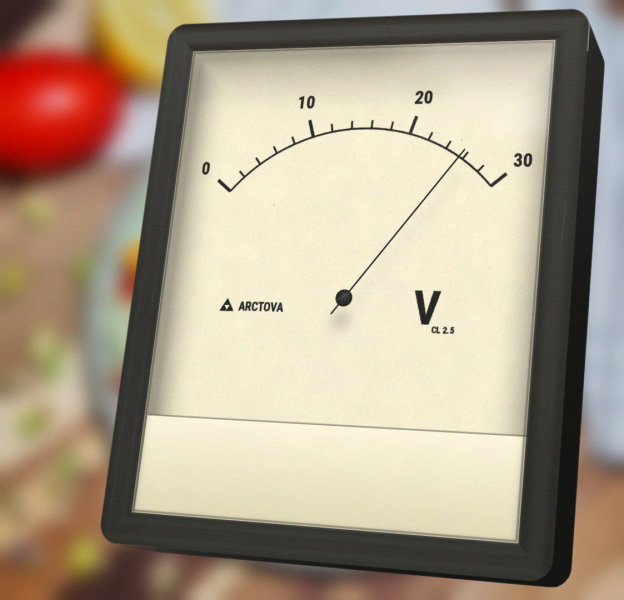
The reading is 26 V
